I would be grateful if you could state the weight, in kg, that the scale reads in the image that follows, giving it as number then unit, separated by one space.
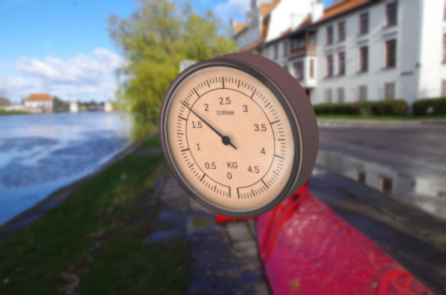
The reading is 1.75 kg
